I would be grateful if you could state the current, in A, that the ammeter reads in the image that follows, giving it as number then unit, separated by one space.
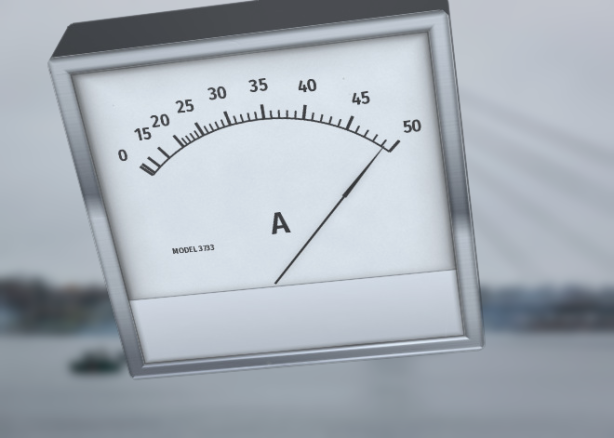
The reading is 49 A
